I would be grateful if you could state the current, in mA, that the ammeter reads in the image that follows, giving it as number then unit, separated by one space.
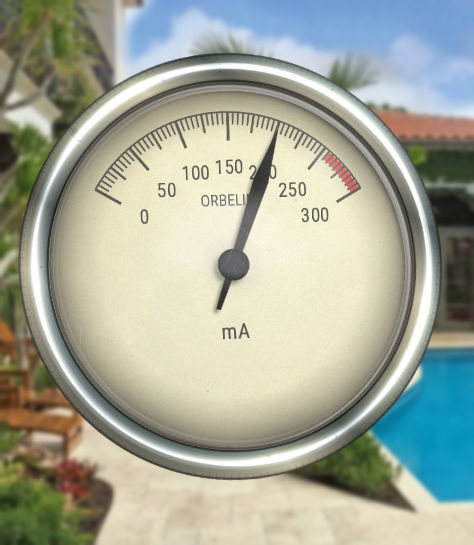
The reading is 200 mA
